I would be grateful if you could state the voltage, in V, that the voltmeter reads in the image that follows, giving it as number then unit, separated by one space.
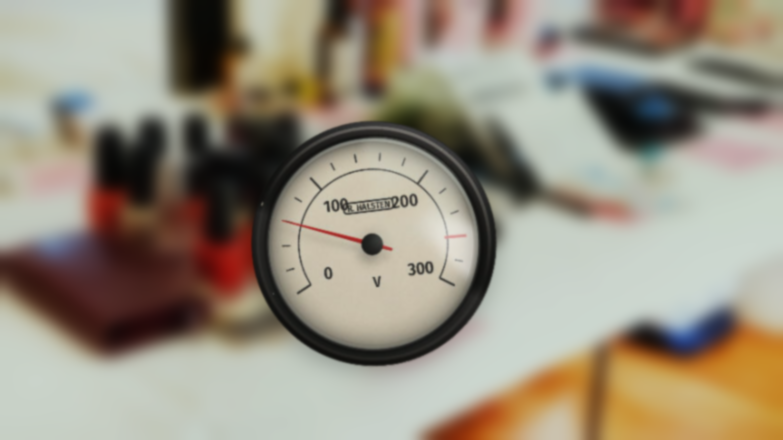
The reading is 60 V
